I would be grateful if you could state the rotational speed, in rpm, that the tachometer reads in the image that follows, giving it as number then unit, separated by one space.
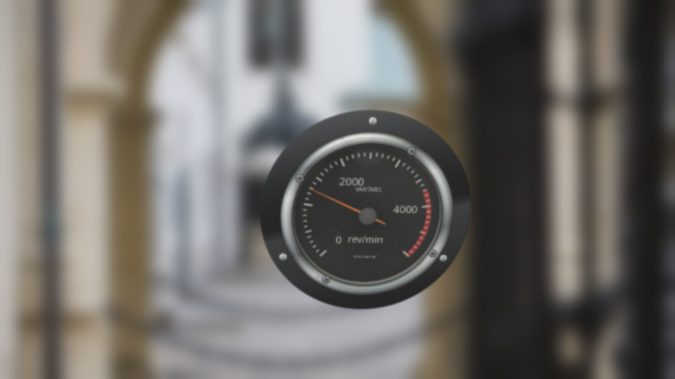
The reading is 1300 rpm
